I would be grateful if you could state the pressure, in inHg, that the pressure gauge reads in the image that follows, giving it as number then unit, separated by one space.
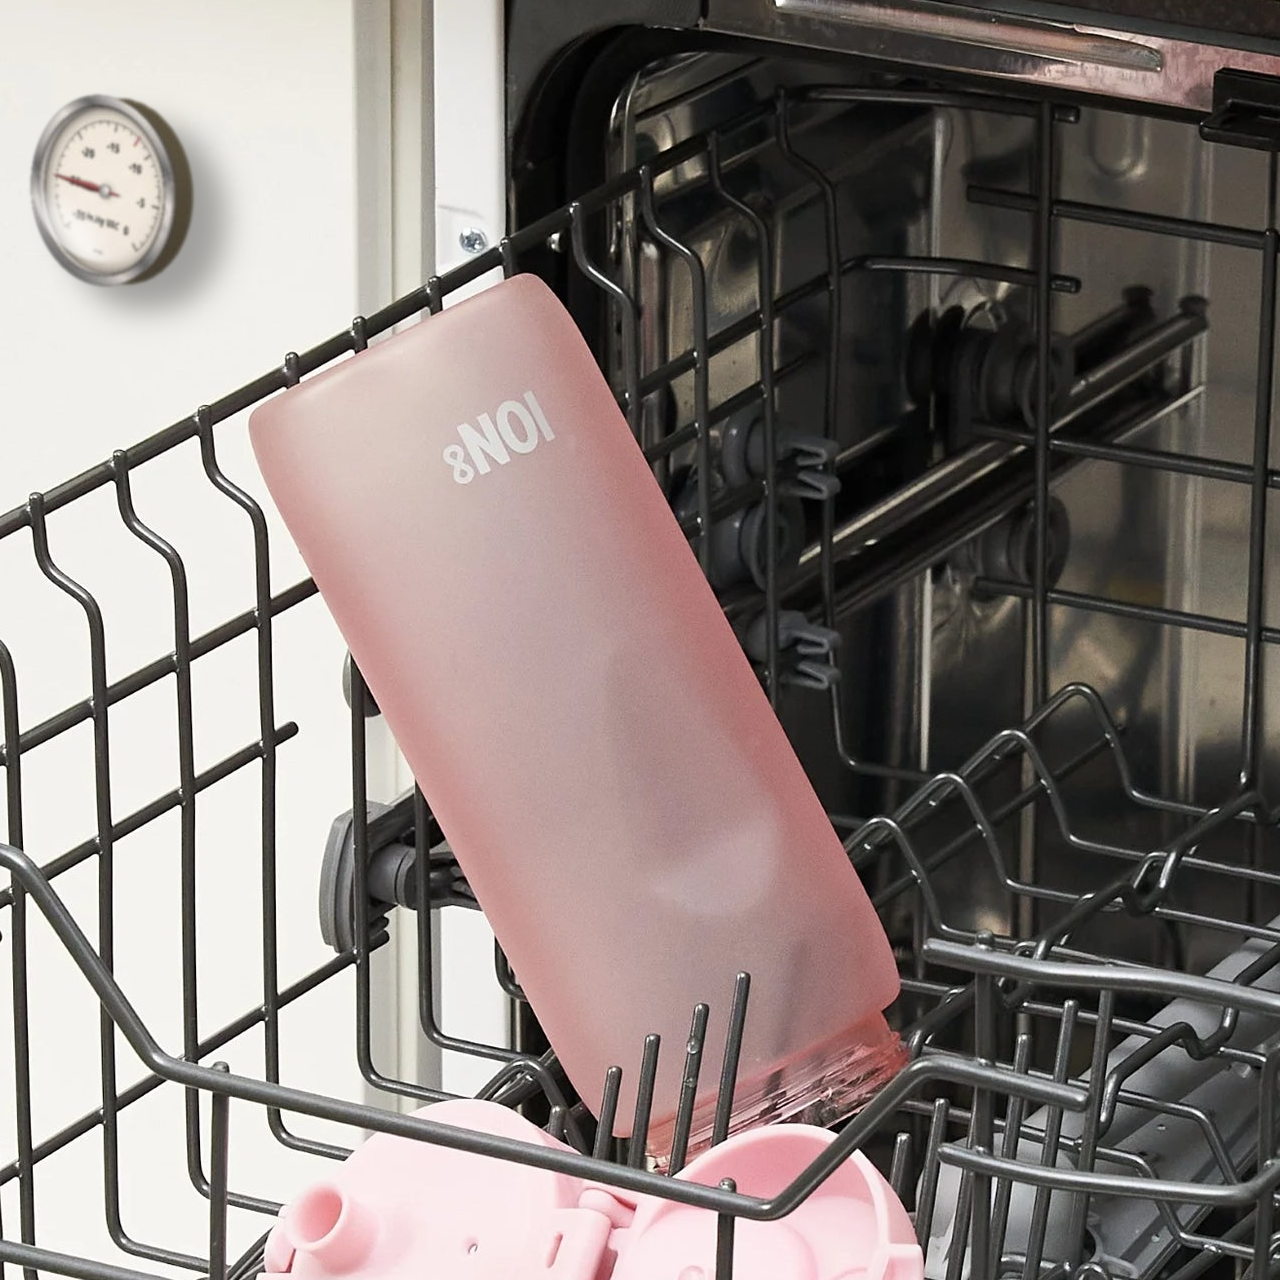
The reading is -25 inHg
